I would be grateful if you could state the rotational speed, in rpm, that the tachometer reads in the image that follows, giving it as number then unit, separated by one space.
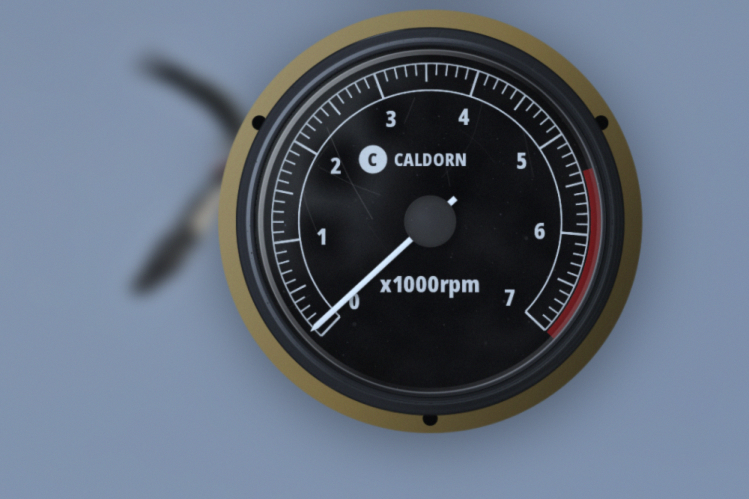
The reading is 100 rpm
